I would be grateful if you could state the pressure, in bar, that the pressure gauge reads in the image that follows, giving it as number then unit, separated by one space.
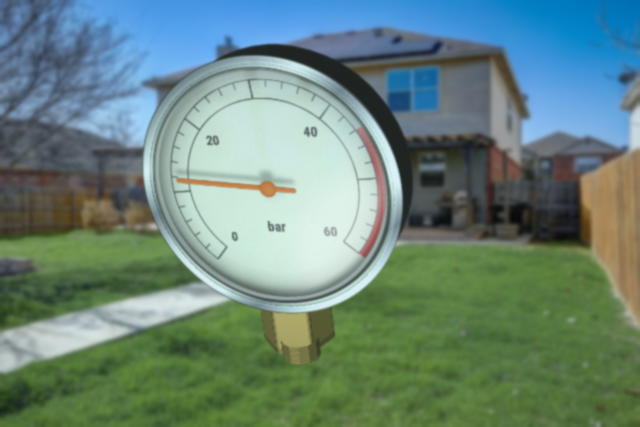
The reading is 12 bar
